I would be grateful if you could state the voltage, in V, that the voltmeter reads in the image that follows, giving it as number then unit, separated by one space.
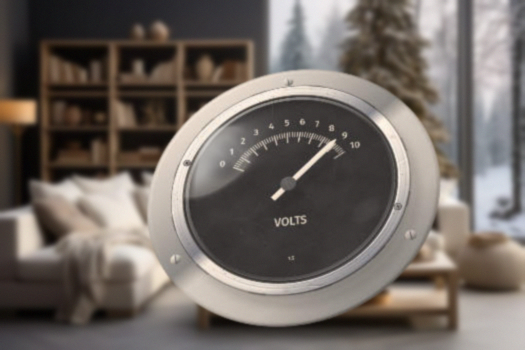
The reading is 9 V
